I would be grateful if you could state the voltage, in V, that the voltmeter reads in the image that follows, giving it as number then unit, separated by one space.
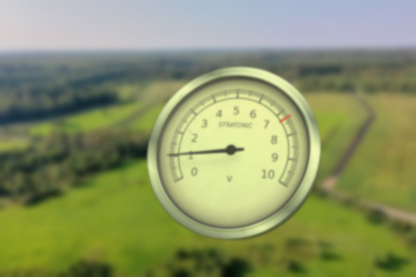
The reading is 1 V
